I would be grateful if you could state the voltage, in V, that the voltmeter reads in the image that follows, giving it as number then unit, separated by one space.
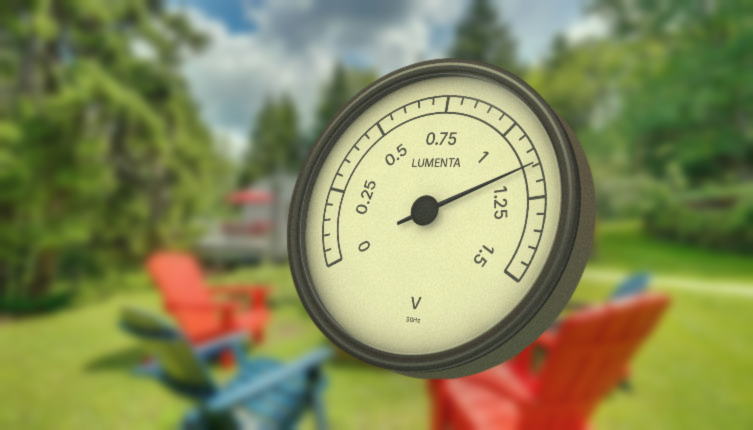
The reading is 1.15 V
